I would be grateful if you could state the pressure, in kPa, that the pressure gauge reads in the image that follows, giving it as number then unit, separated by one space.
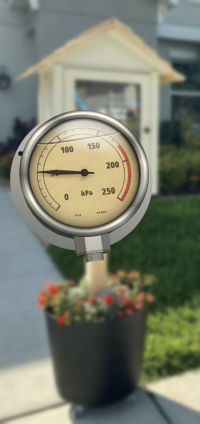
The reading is 50 kPa
